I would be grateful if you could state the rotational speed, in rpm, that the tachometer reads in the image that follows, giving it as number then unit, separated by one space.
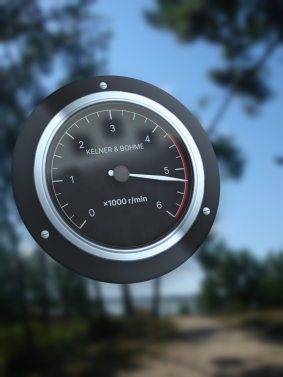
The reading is 5250 rpm
